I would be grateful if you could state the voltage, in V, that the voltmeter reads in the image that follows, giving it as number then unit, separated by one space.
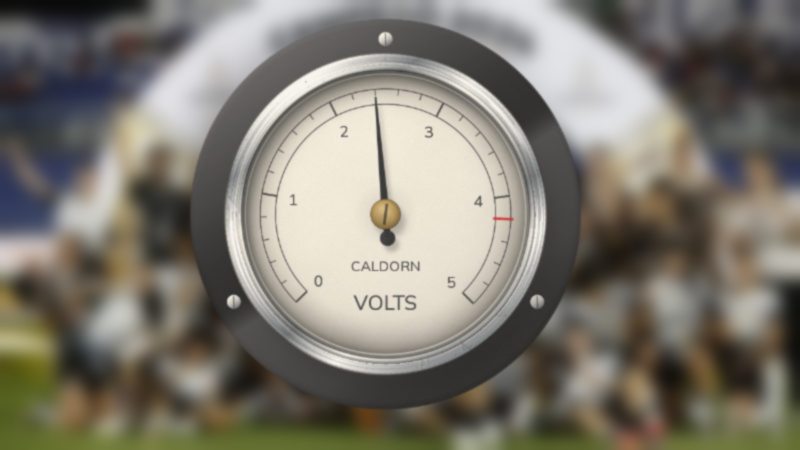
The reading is 2.4 V
